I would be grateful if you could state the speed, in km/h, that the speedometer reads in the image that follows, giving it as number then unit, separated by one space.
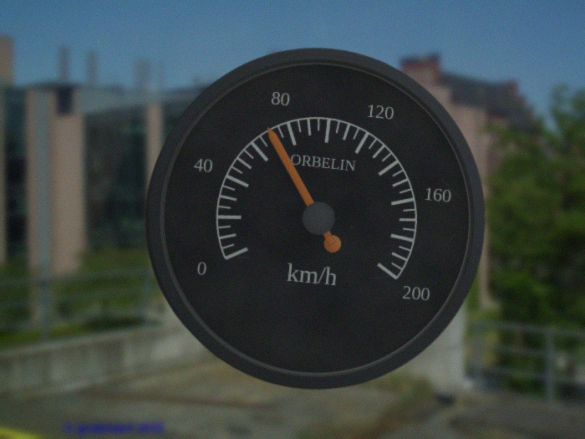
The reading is 70 km/h
